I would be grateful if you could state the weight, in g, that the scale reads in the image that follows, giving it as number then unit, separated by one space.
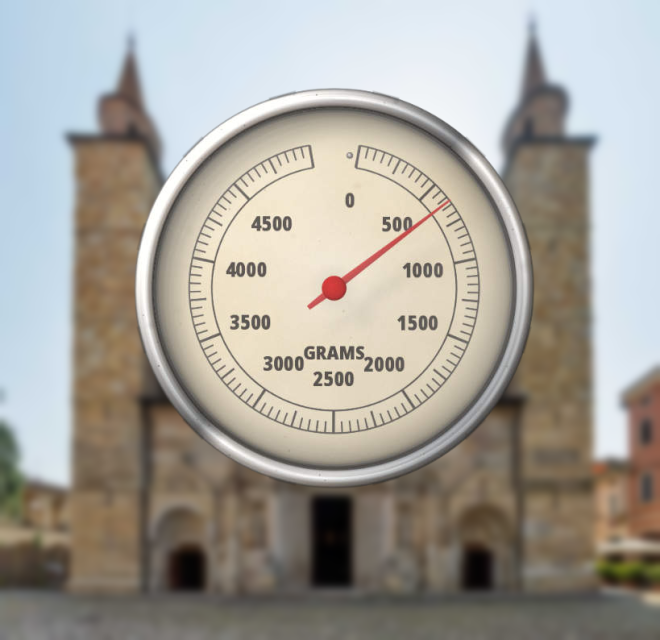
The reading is 625 g
